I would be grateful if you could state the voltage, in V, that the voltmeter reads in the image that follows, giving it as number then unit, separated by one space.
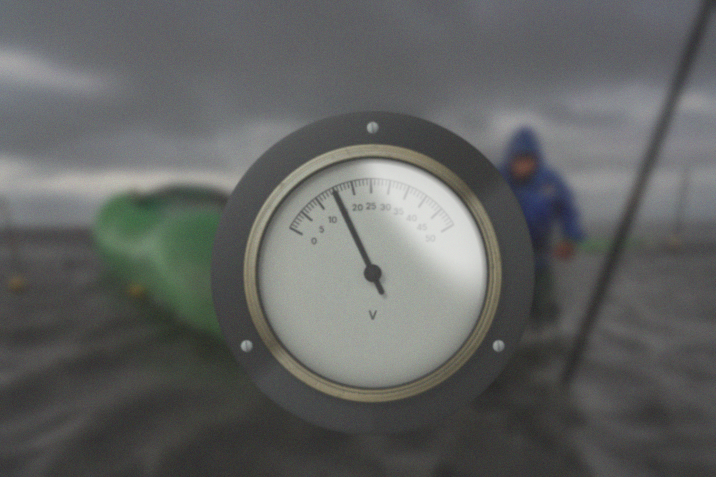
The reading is 15 V
